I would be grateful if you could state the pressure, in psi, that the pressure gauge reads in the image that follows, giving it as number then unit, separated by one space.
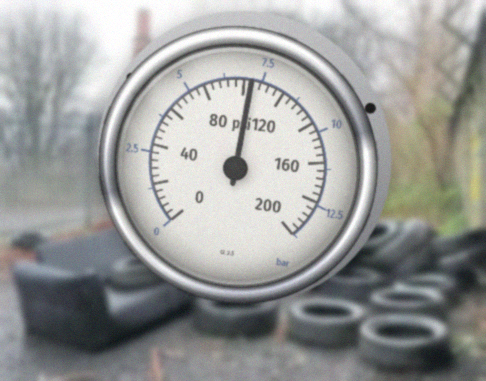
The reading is 104 psi
